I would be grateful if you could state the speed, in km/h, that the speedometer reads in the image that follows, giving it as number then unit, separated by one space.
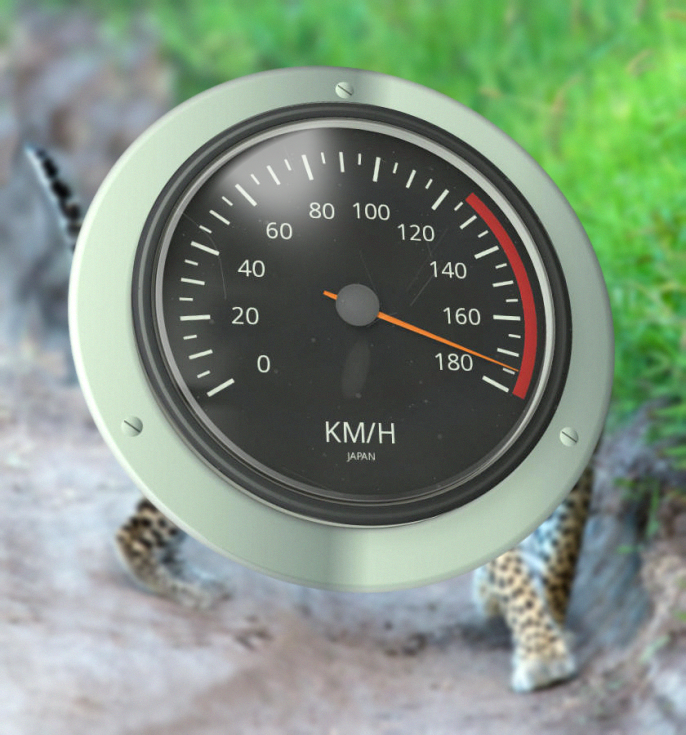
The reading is 175 km/h
